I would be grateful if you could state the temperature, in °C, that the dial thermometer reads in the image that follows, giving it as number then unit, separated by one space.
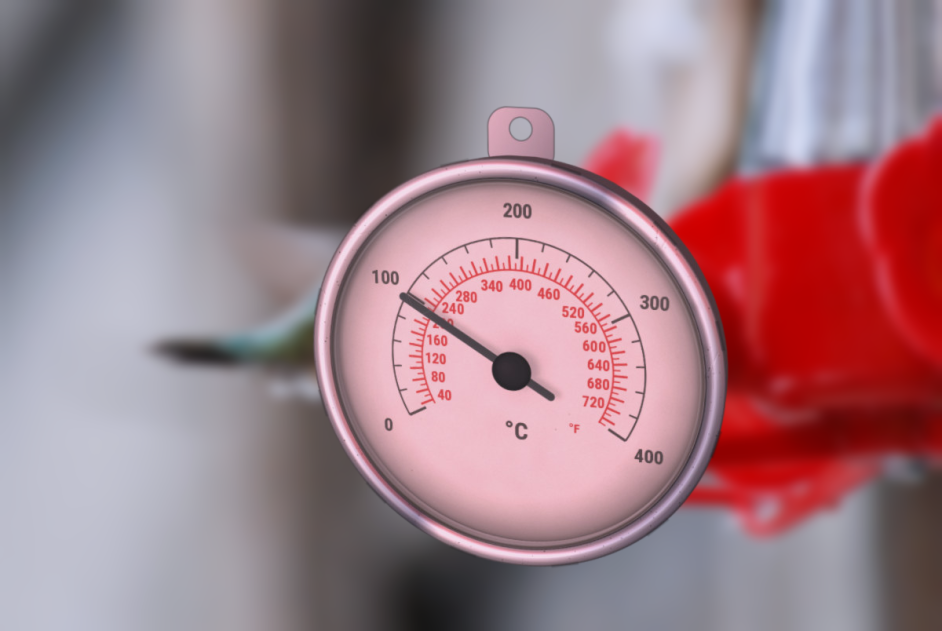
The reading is 100 °C
